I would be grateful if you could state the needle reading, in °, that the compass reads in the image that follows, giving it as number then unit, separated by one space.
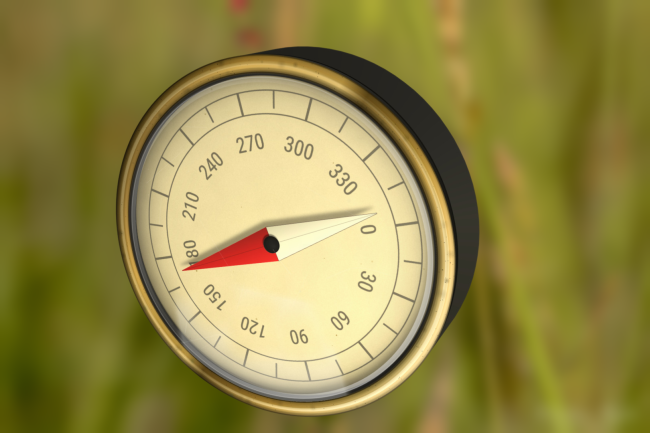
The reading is 172.5 °
